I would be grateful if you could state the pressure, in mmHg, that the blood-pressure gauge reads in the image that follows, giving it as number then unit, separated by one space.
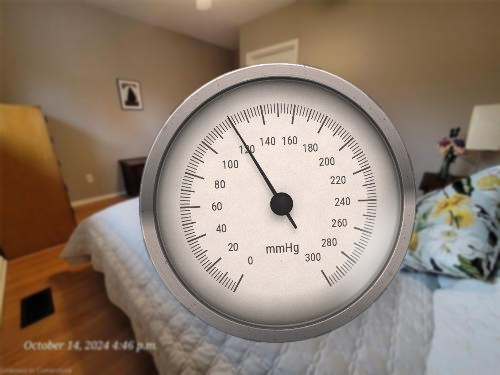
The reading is 120 mmHg
